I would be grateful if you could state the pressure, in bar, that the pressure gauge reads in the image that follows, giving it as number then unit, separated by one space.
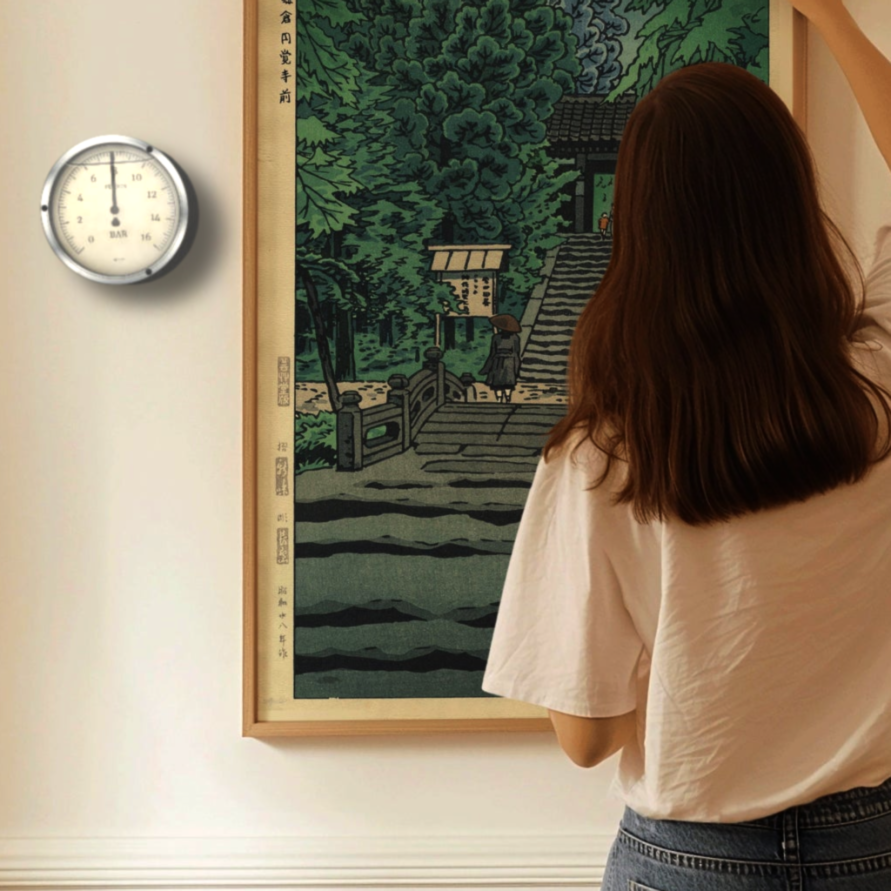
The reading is 8 bar
